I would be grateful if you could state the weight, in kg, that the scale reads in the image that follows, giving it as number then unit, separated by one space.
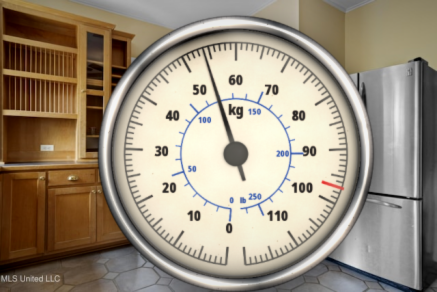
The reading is 54 kg
